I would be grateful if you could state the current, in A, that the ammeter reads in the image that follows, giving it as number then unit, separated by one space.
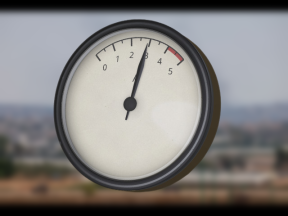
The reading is 3 A
